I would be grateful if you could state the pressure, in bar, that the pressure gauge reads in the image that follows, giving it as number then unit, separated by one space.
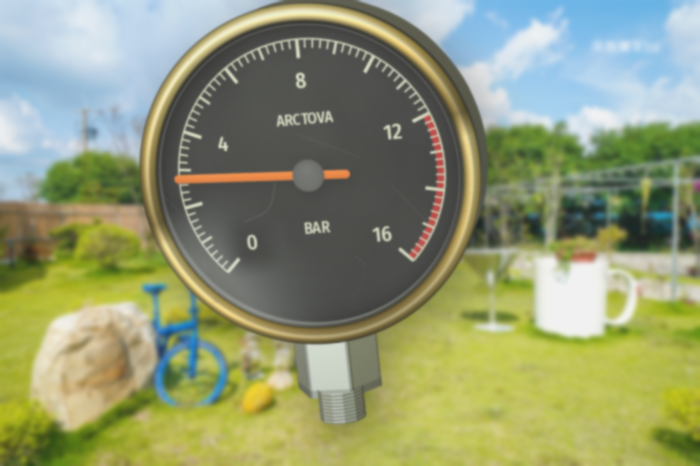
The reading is 2.8 bar
